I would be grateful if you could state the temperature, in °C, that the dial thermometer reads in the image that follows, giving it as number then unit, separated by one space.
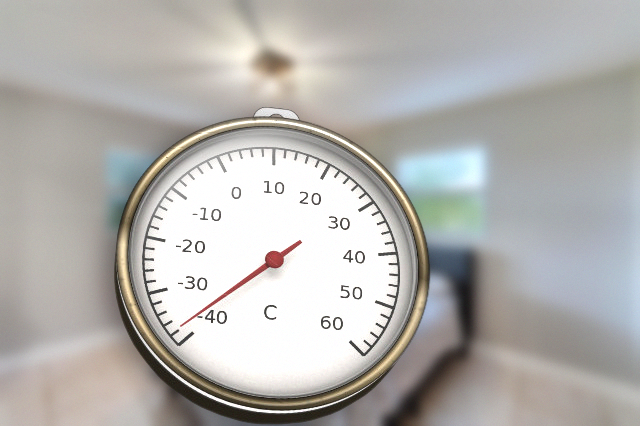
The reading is -38 °C
